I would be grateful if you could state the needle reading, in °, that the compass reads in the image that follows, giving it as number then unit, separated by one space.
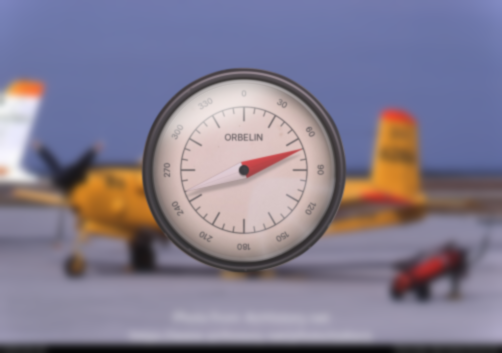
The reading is 70 °
